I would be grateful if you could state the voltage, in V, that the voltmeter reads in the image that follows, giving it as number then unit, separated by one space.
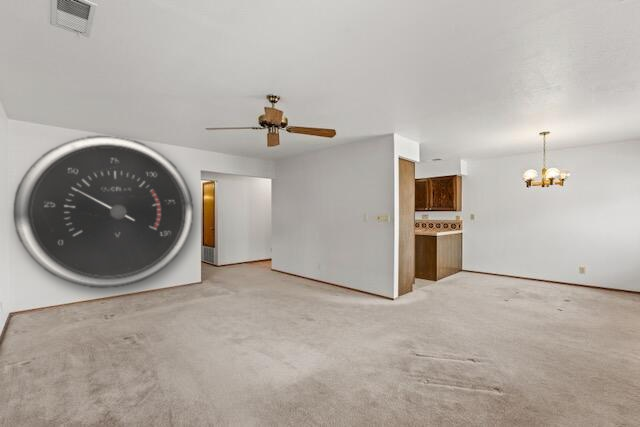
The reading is 40 V
